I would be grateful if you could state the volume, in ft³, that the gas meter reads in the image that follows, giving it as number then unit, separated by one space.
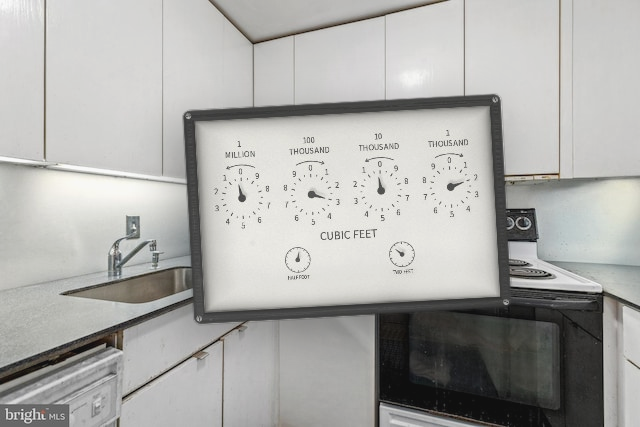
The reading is 30200 ft³
